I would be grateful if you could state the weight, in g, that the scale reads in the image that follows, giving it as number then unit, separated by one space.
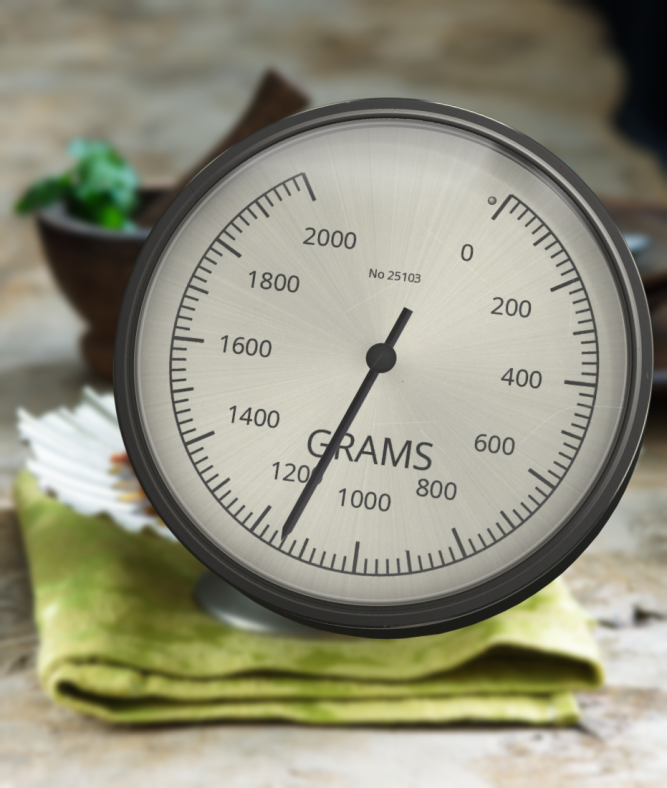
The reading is 1140 g
